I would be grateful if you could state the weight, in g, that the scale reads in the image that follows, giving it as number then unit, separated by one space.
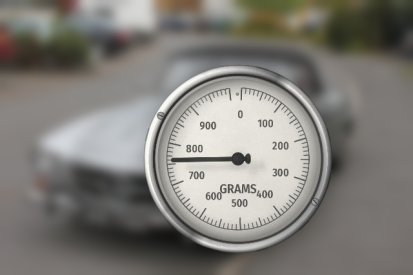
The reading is 760 g
